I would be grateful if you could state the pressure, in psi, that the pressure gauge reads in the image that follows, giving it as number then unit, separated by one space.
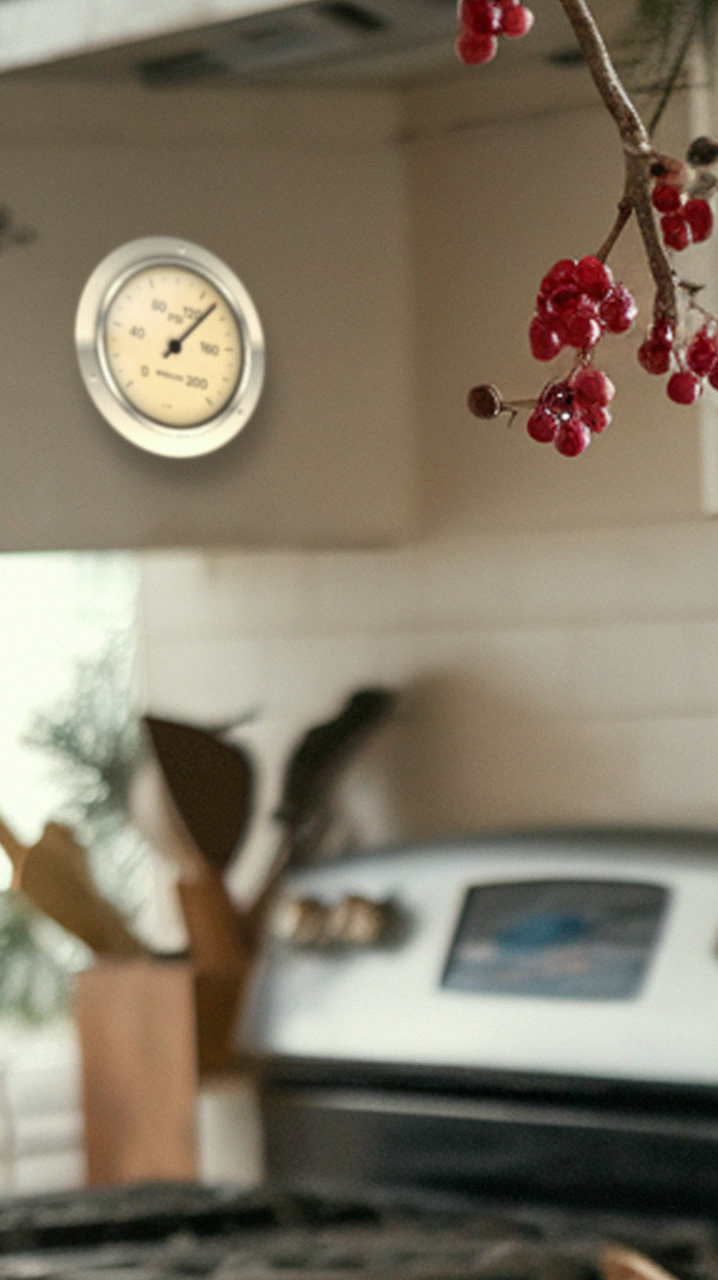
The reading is 130 psi
